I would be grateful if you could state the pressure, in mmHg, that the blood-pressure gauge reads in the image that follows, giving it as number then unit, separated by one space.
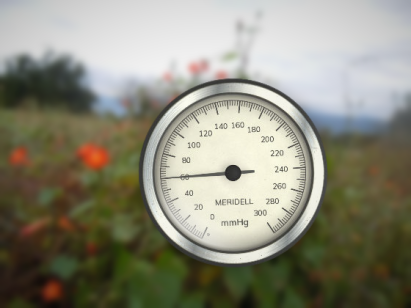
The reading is 60 mmHg
